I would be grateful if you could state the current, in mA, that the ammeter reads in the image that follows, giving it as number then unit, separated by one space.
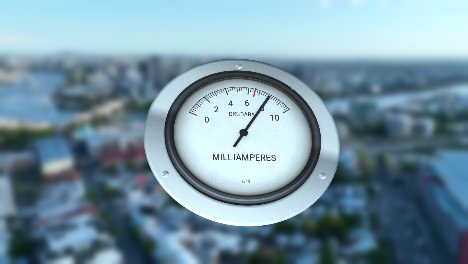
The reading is 8 mA
